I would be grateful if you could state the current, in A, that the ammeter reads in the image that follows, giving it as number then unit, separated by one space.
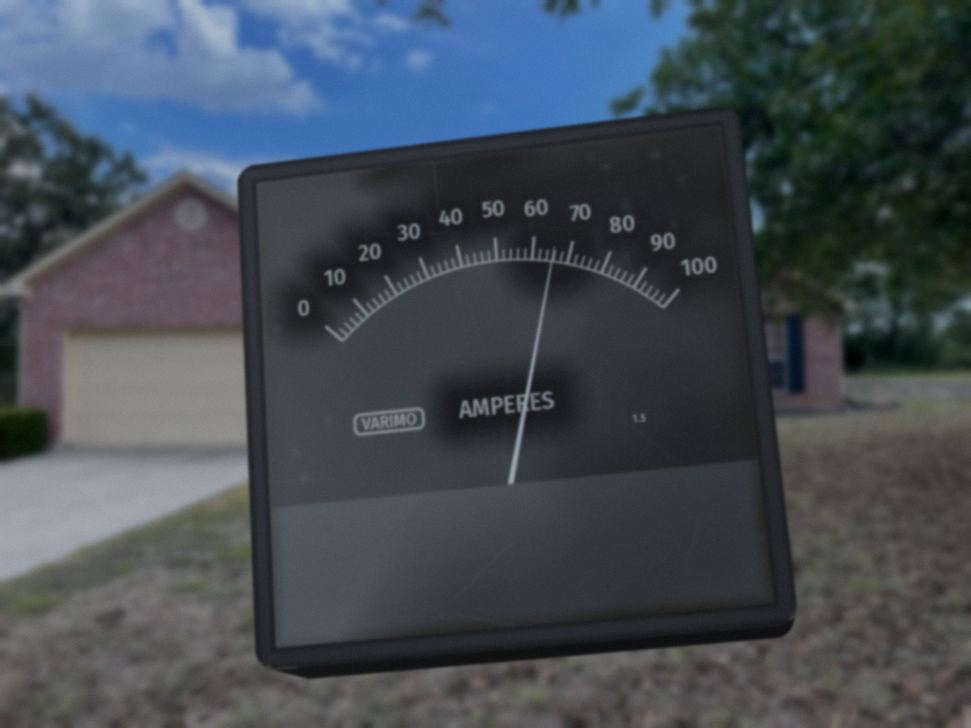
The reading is 66 A
